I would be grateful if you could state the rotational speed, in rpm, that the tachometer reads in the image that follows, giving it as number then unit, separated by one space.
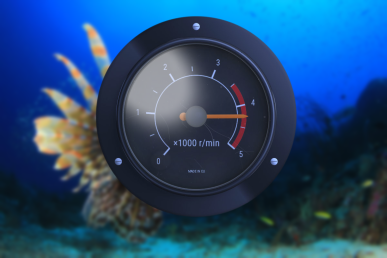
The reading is 4250 rpm
